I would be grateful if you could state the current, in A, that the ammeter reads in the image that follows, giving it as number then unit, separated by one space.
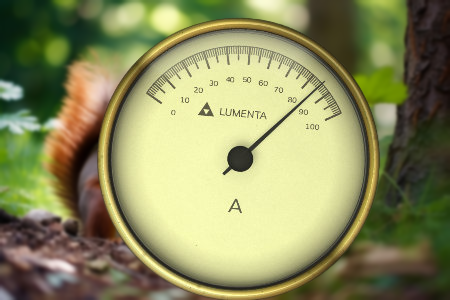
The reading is 85 A
